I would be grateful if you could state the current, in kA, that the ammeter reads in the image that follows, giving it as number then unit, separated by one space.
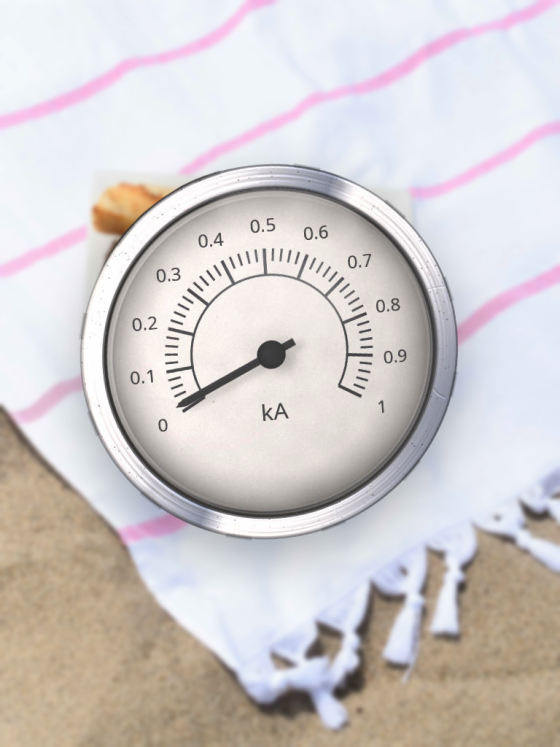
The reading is 0.02 kA
